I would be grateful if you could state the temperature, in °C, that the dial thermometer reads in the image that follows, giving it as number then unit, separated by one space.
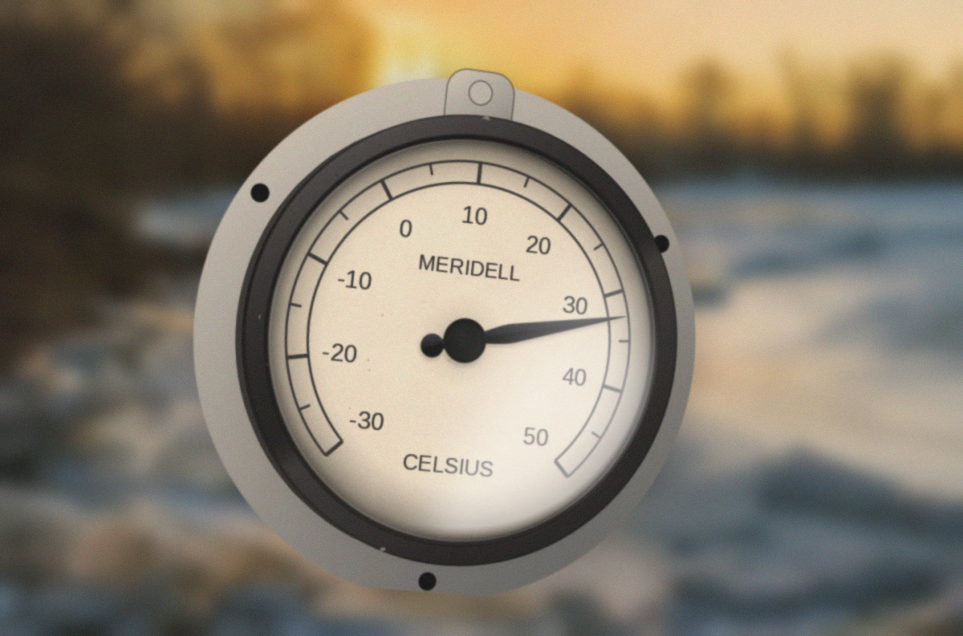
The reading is 32.5 °C
